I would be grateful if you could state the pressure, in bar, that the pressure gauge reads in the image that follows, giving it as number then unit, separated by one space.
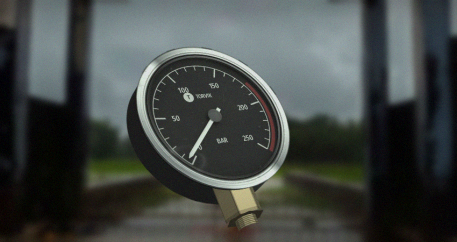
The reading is 5 bar
